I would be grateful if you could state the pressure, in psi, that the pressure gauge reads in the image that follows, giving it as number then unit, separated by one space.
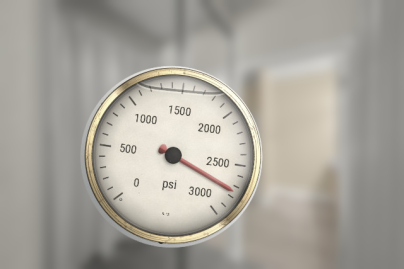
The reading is 2750 psi
